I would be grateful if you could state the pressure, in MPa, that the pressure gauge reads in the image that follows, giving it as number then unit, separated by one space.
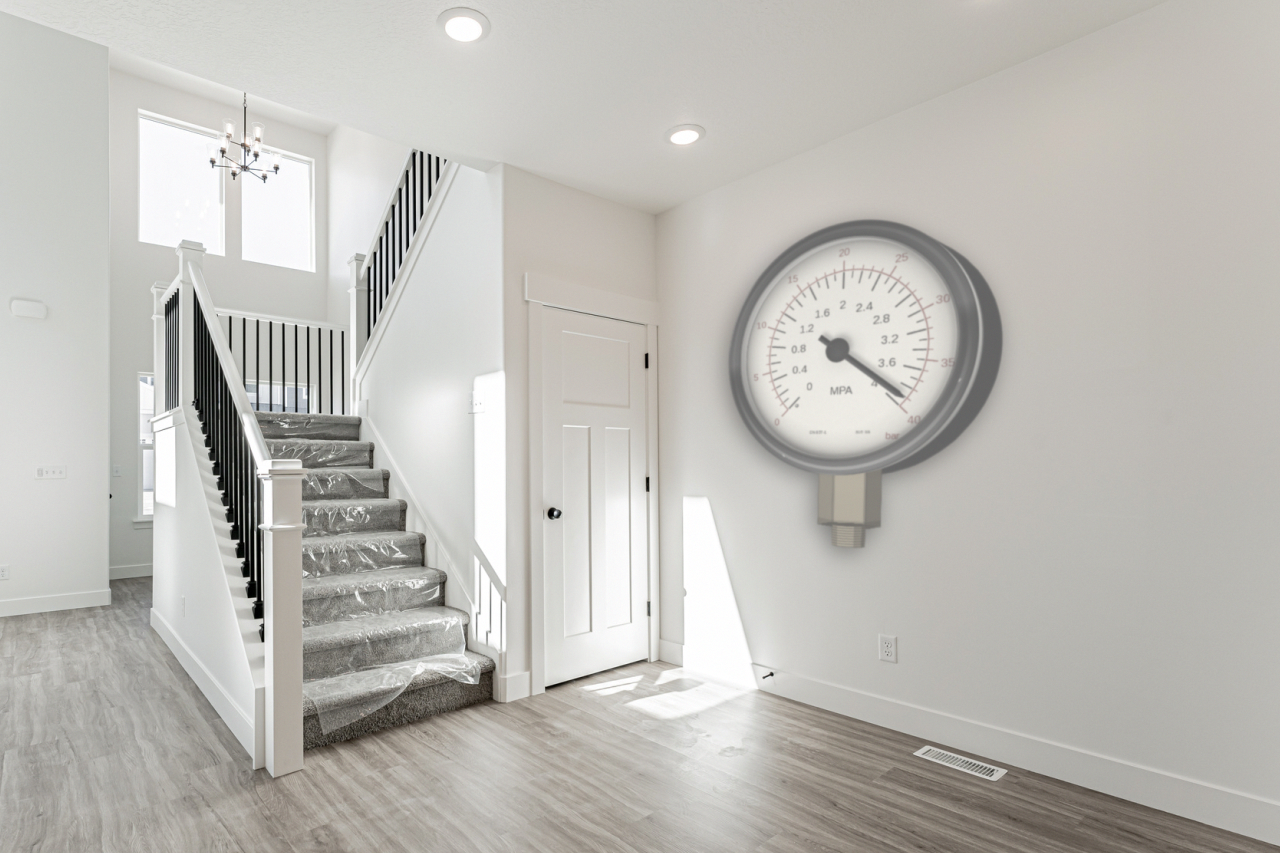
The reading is 3.9 MPa
